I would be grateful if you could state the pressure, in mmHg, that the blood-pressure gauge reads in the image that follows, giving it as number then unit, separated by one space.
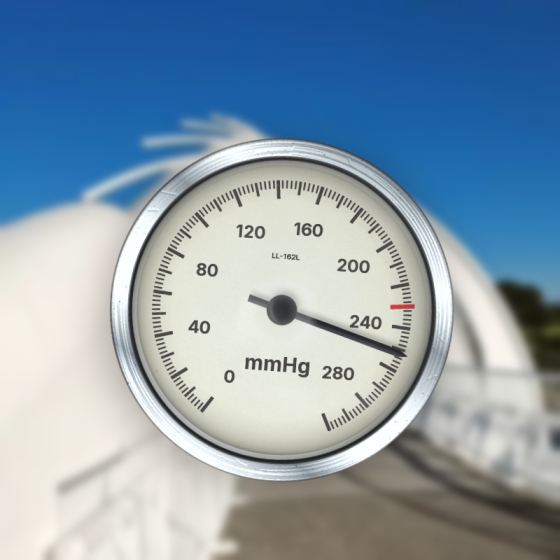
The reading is 252 mmHg
